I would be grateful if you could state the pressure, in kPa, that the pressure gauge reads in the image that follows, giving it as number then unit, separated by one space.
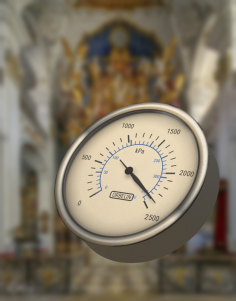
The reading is 2400 kPa
